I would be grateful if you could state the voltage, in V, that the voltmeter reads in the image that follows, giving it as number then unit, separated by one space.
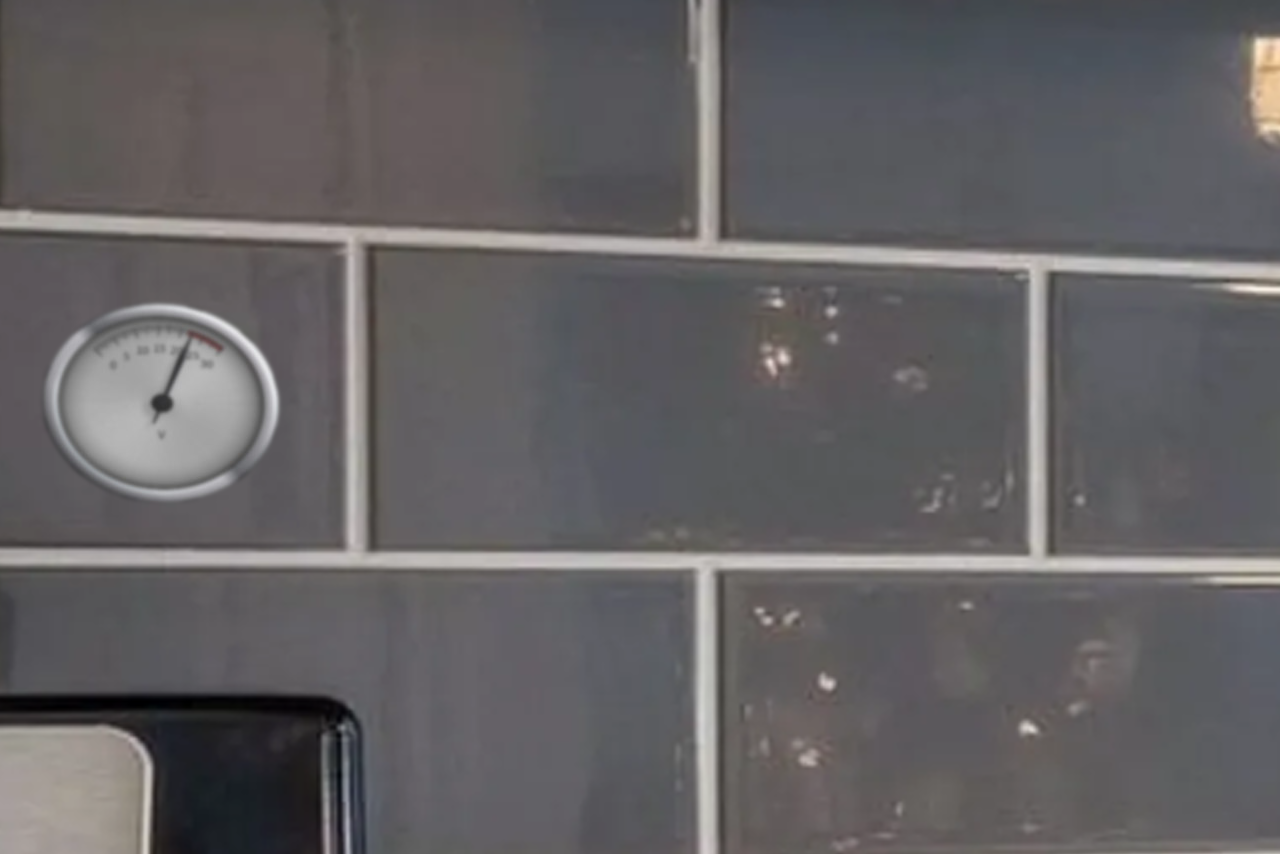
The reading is 22.5 V
